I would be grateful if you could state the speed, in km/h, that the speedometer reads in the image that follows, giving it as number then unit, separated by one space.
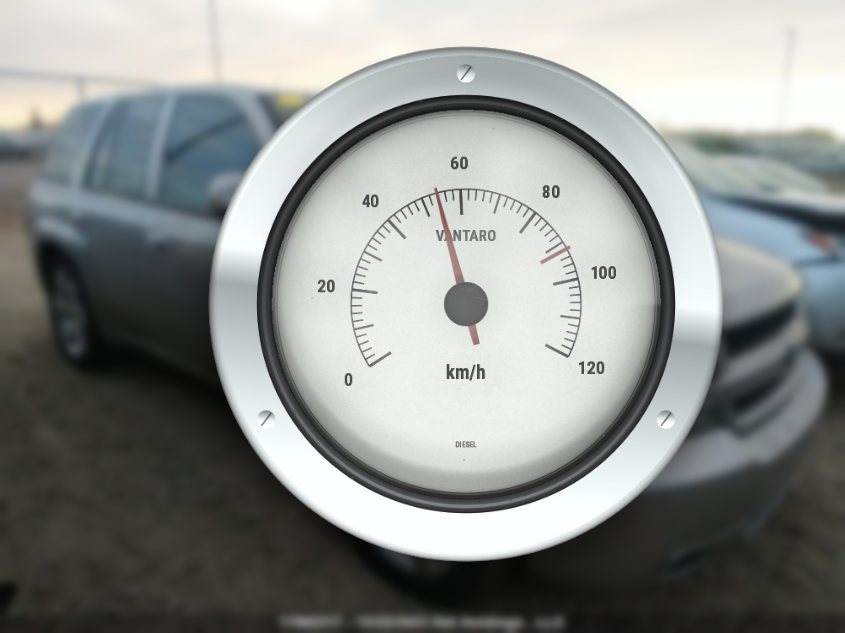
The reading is 54 km/h
